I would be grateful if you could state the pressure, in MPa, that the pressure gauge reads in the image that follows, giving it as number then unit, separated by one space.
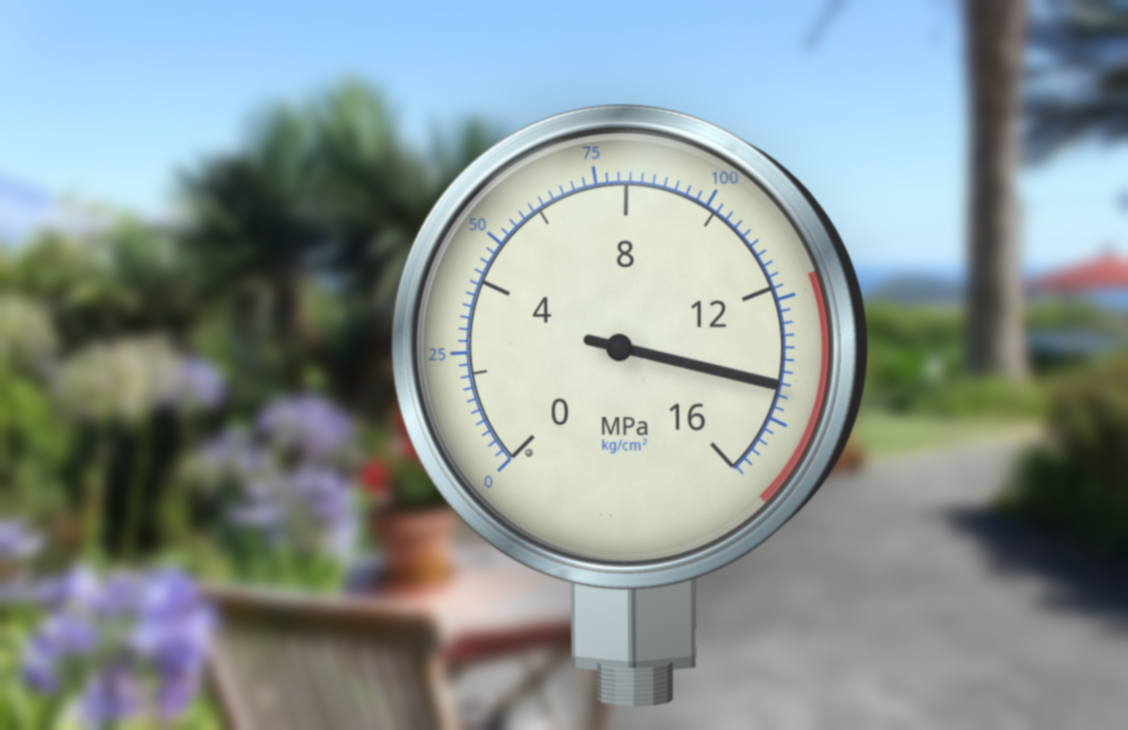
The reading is 14 MPa
